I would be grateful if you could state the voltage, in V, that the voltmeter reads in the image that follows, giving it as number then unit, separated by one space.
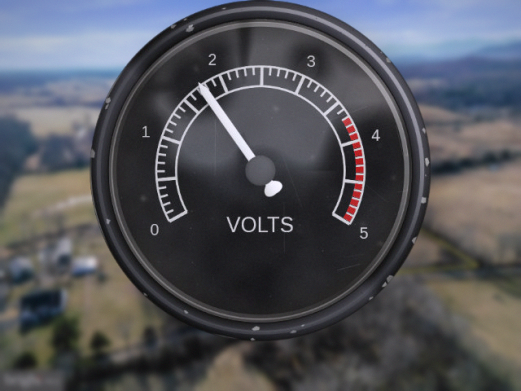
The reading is 1.75 V
